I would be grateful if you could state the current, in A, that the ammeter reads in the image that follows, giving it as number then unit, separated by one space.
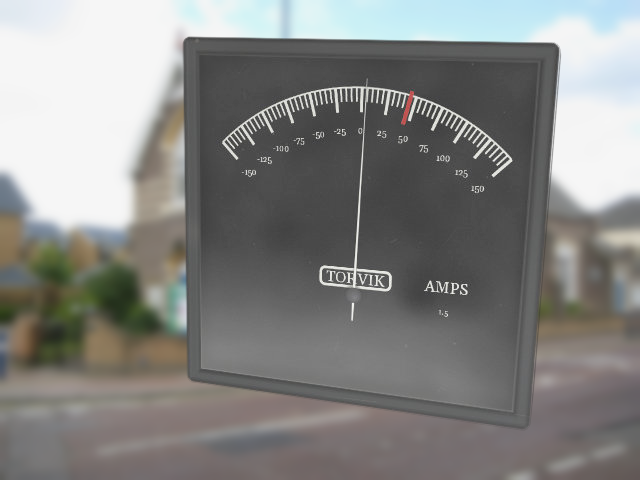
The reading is 5 A
